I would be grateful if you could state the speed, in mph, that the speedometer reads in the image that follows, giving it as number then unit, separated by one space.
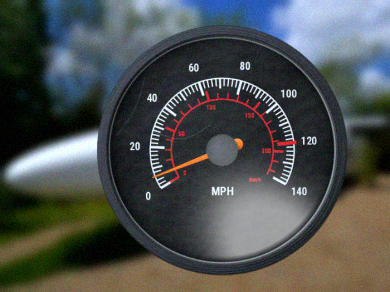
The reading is 6 mph
